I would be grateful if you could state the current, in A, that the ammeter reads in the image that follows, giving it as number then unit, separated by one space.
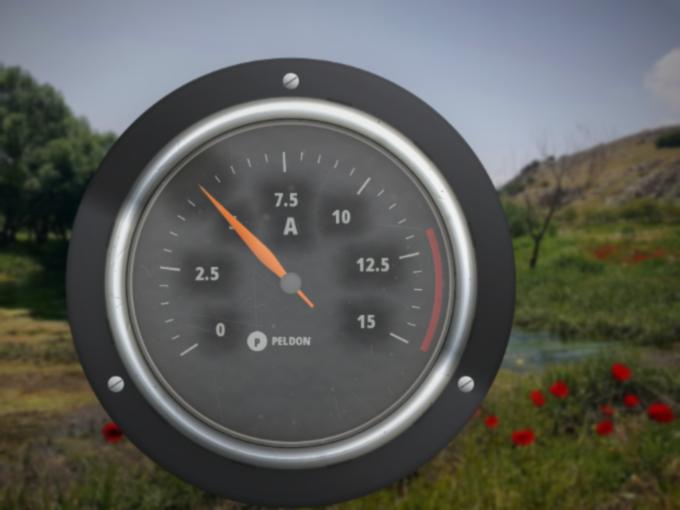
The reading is 5 A
